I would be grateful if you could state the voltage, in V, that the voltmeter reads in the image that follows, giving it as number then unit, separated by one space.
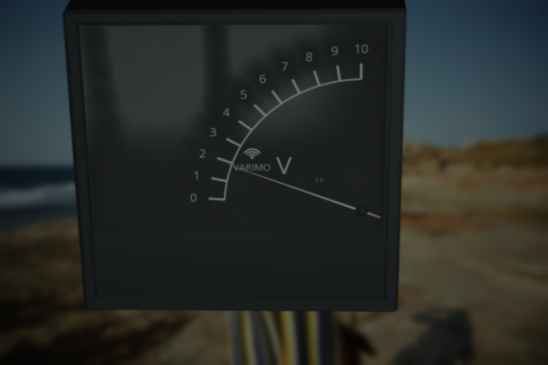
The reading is 2 V
